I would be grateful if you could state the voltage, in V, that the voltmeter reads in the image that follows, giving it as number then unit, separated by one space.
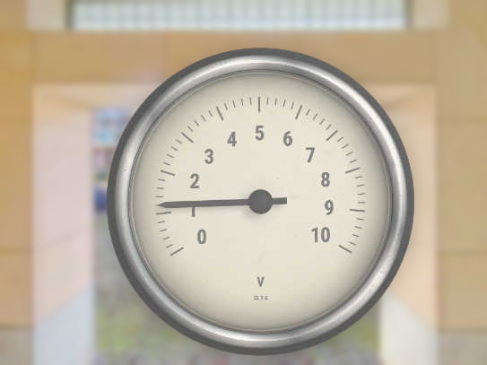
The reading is 1.2 V
